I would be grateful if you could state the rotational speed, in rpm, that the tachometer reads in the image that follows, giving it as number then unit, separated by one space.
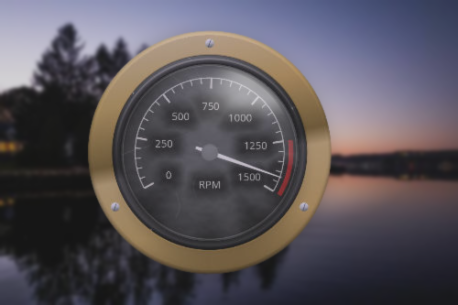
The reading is 1425 rpm
